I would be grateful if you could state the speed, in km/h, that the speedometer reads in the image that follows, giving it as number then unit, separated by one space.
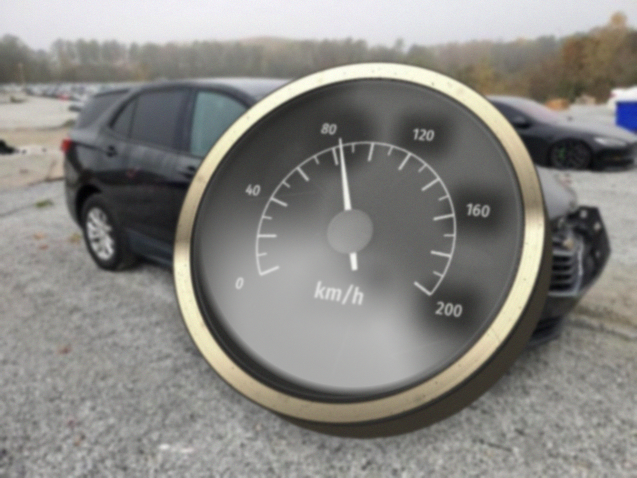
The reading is 85 km/h
